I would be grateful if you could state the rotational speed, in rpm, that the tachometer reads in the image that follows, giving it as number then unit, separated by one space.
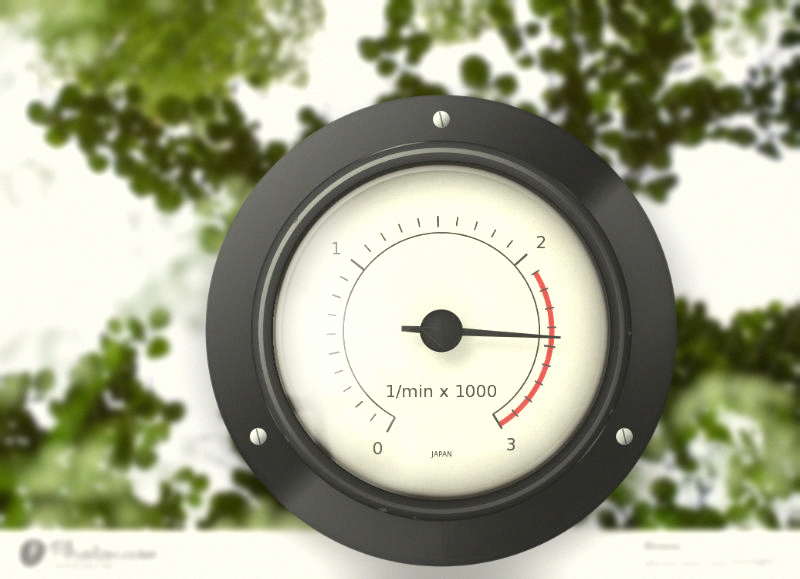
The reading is 2450 rpm
